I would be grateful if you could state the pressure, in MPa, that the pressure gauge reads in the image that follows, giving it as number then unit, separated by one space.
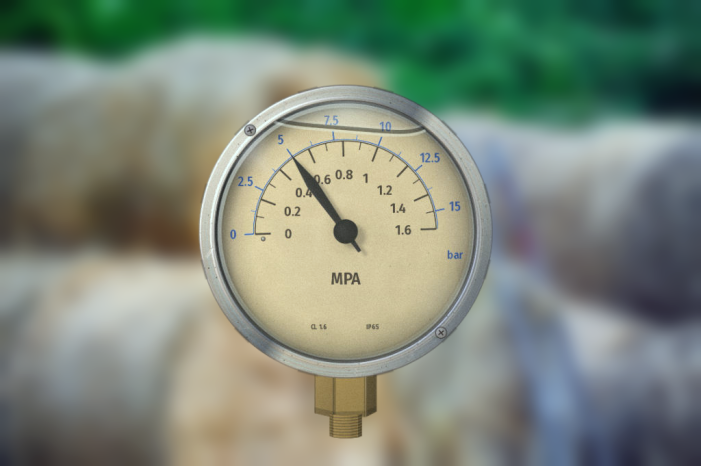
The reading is 0.5 MPa
